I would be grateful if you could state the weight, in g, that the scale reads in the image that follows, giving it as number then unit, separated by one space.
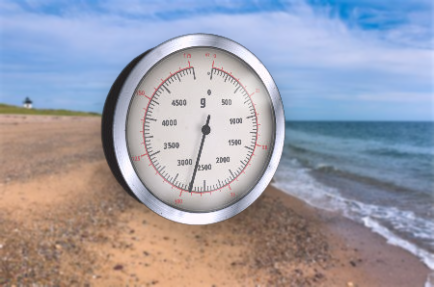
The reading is 2750 g
